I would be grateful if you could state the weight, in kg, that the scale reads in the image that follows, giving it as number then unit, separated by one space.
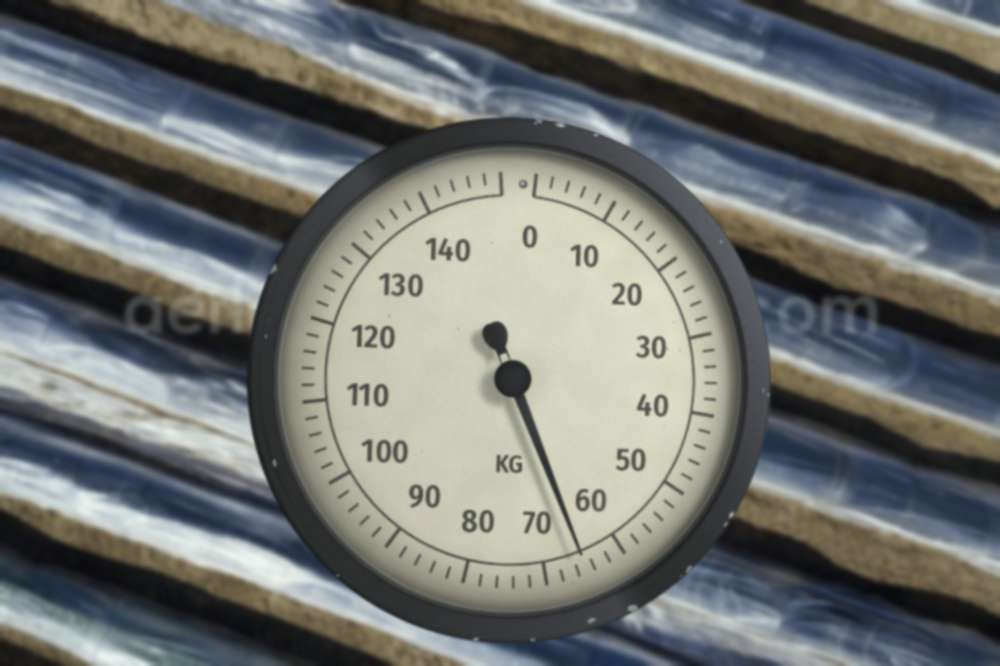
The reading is 65 kg
